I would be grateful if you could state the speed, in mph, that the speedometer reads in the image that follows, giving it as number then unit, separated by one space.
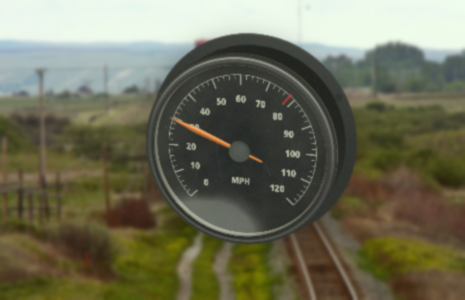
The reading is 30 mph
